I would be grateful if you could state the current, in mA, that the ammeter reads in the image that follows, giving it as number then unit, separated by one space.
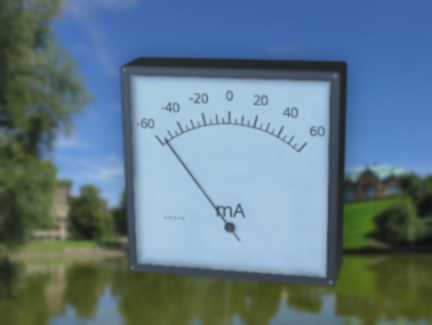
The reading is -55 mA
